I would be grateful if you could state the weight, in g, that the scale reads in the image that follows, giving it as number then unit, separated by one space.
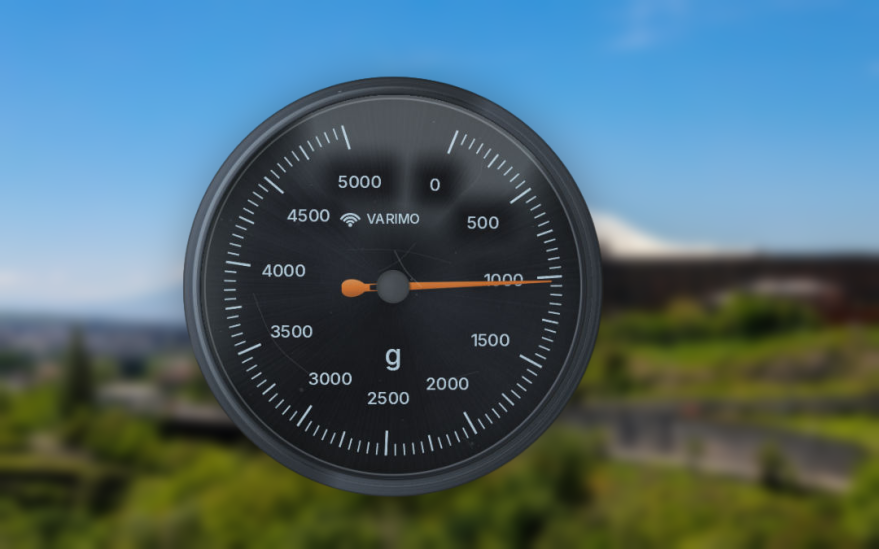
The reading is 1025 g
